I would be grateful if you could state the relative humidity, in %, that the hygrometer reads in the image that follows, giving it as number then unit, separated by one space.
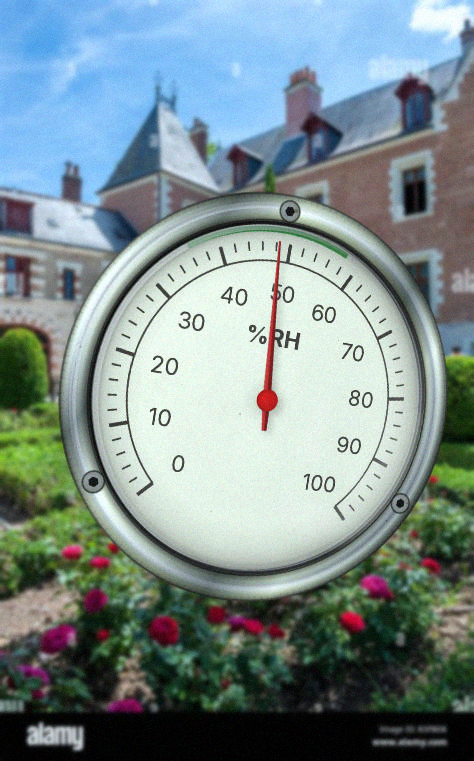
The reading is 48 %
